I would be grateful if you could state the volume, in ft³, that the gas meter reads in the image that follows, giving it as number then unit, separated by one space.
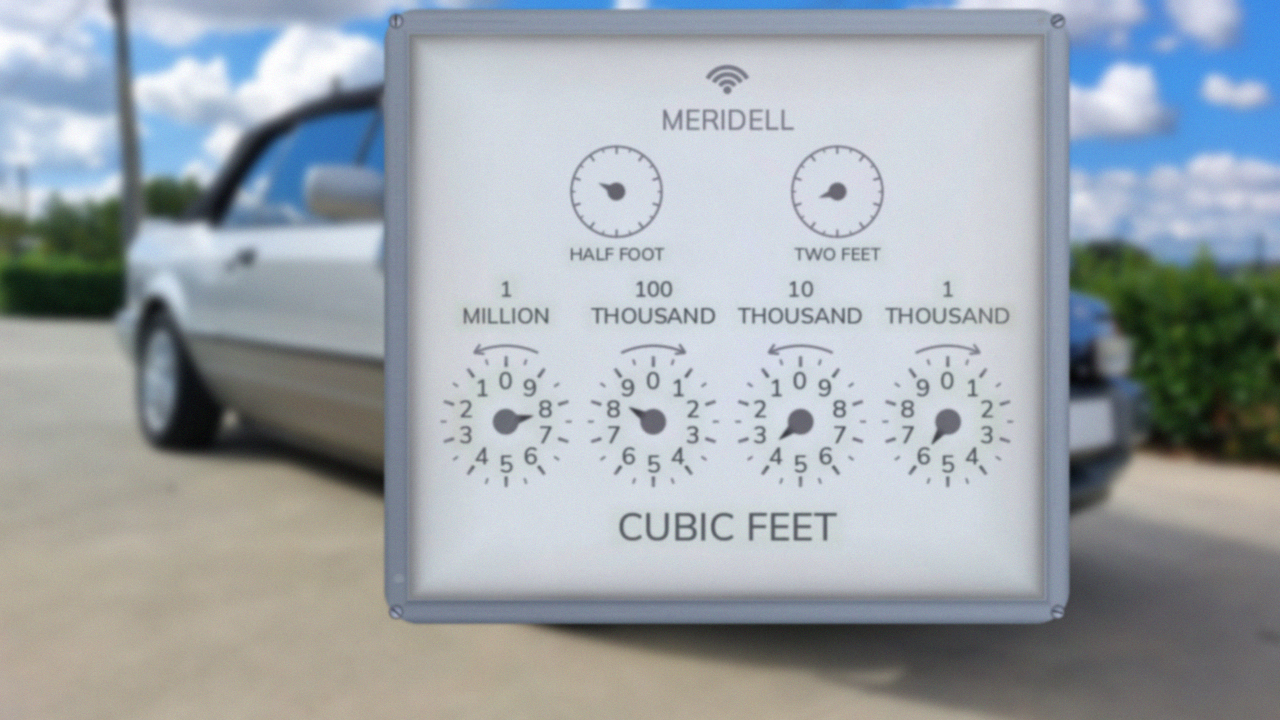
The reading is 783600 ft³
